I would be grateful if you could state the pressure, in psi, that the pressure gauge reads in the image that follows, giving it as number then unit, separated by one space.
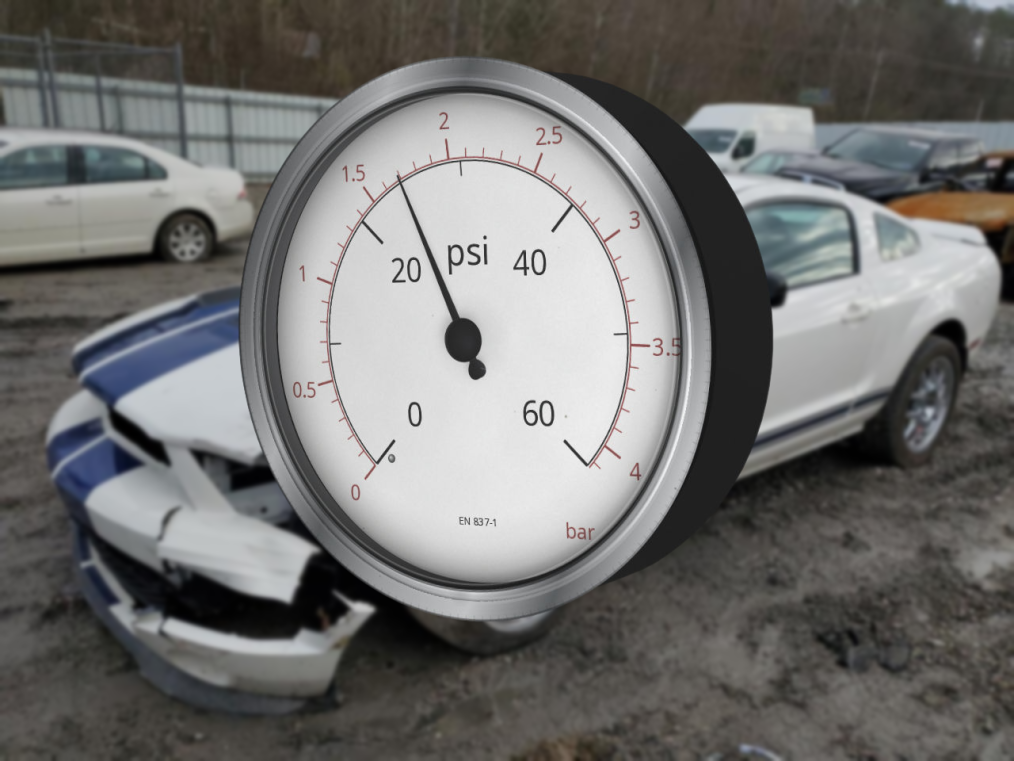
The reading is 25 psi
